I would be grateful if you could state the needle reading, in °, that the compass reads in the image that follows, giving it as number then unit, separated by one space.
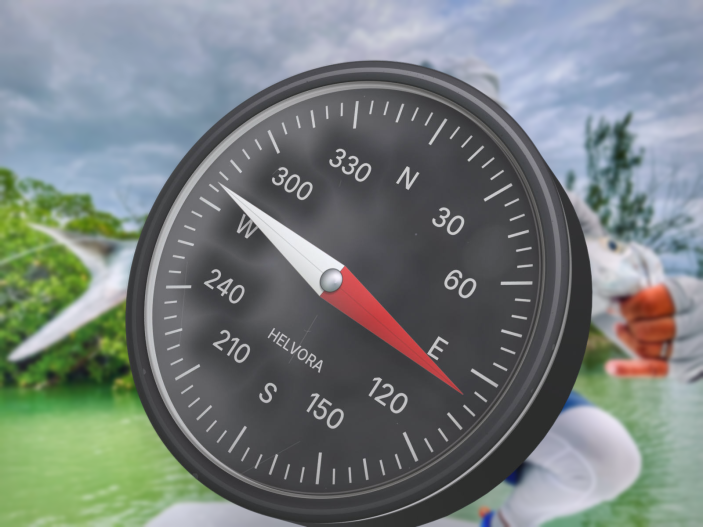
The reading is 97.5 °
